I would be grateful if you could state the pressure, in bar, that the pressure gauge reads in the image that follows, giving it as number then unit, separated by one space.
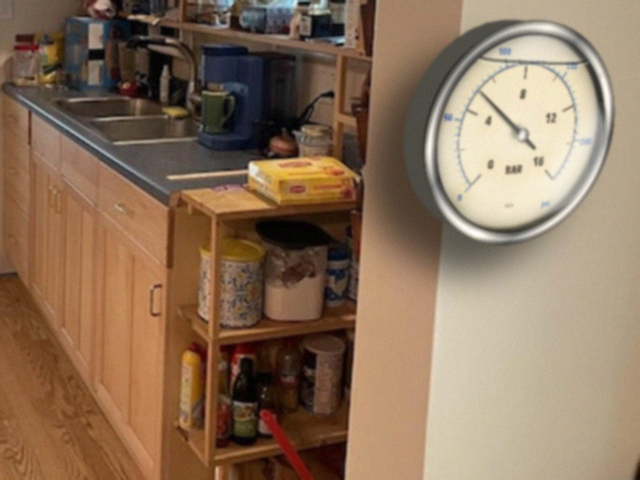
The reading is 5 bar
